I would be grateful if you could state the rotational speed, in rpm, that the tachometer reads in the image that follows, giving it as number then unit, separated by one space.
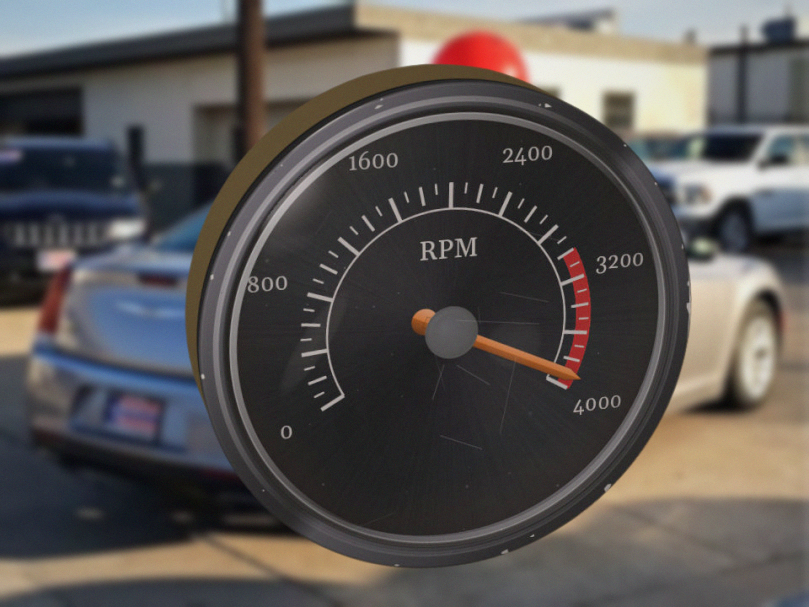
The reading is 3900 rpm
